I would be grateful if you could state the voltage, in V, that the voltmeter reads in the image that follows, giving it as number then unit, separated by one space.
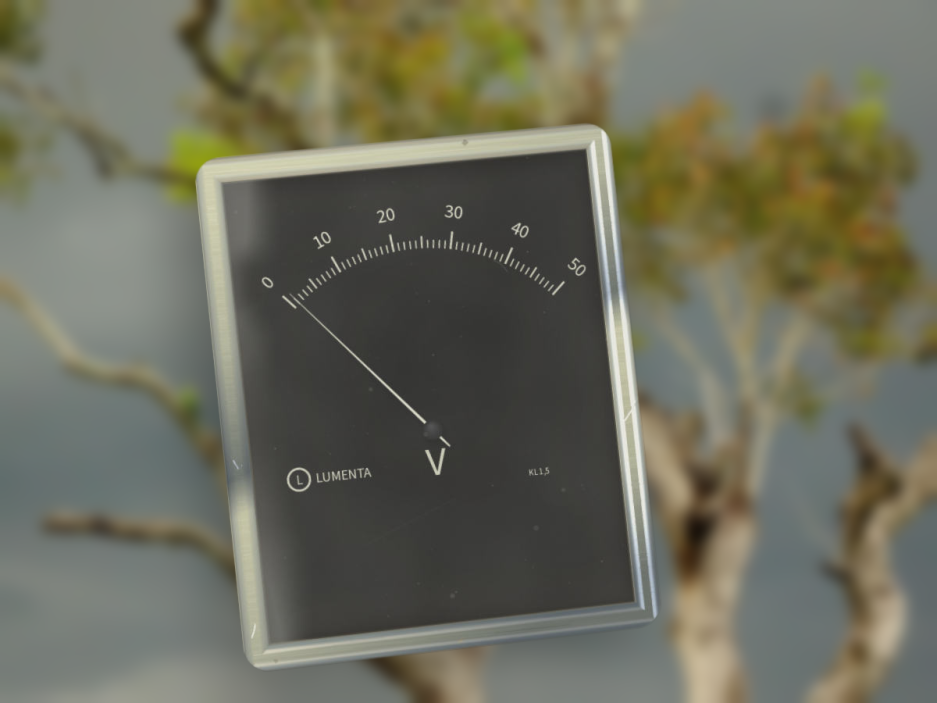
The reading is 1 V
